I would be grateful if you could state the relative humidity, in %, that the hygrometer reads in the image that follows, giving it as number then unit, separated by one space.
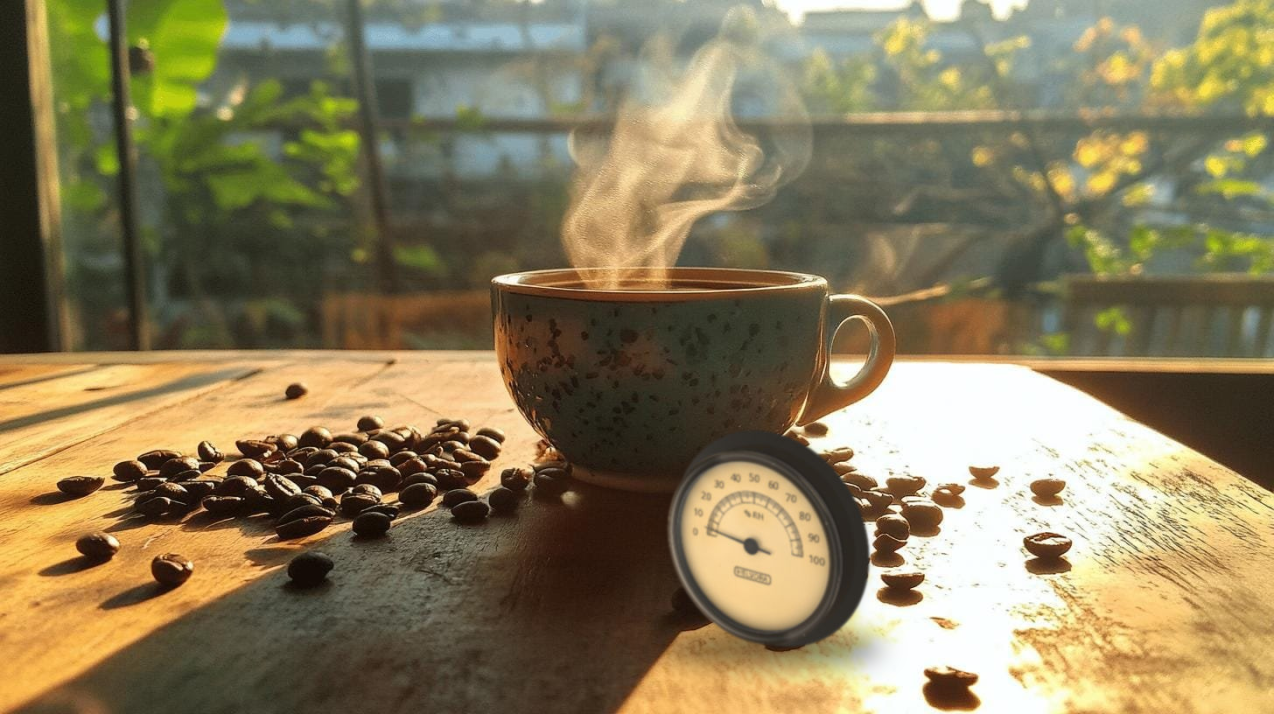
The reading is 5 %
